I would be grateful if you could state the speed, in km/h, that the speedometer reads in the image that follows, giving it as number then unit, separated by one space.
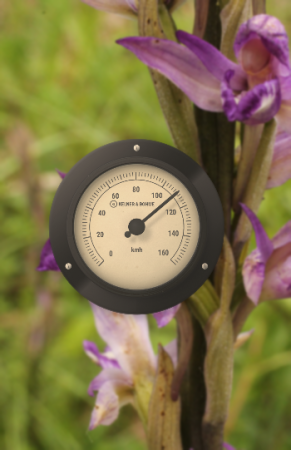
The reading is 110 km/h
